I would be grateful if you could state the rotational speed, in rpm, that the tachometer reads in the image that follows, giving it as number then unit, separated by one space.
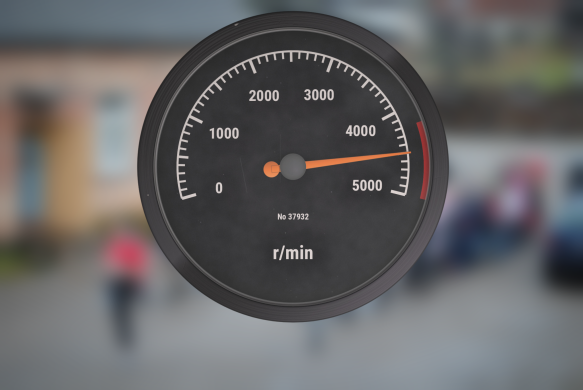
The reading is 4500 rpm
